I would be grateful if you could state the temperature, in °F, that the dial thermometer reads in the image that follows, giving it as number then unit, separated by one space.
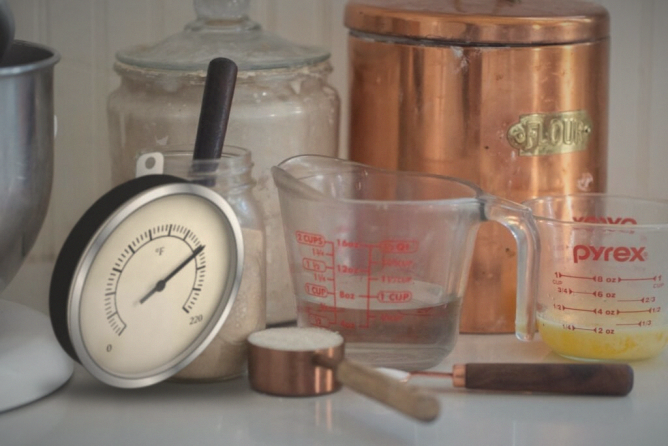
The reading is 160 °F
